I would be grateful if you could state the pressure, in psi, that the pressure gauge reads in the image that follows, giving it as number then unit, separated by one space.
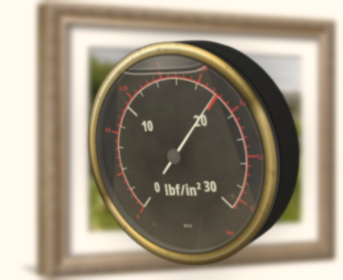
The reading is 20 psi
